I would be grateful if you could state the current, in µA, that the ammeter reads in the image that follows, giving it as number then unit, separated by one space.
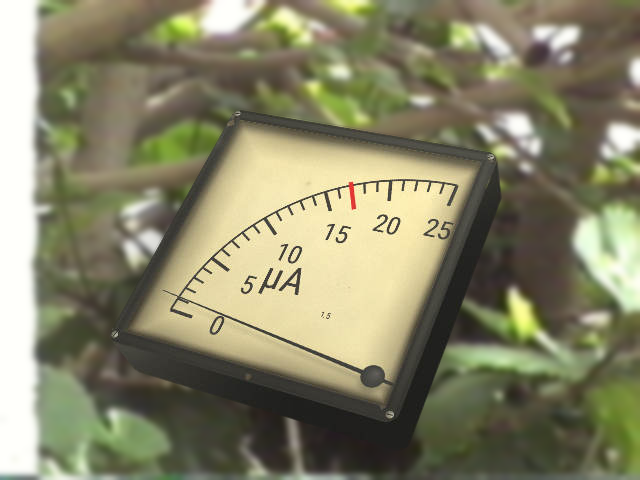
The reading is 1 µA
